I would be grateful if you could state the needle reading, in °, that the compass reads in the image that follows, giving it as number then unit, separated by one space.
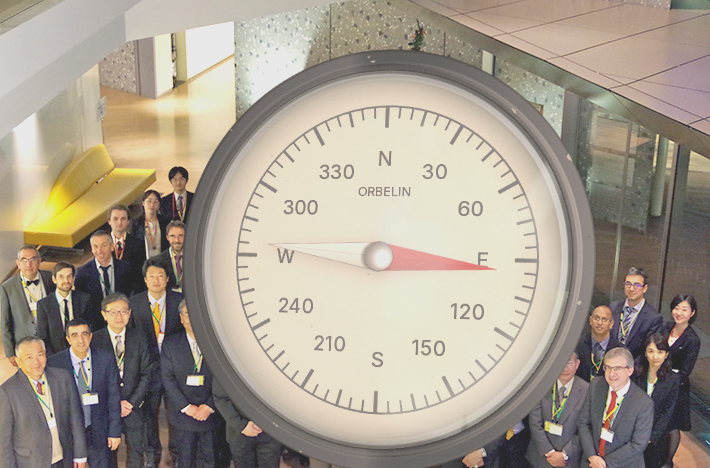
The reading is 95 °
